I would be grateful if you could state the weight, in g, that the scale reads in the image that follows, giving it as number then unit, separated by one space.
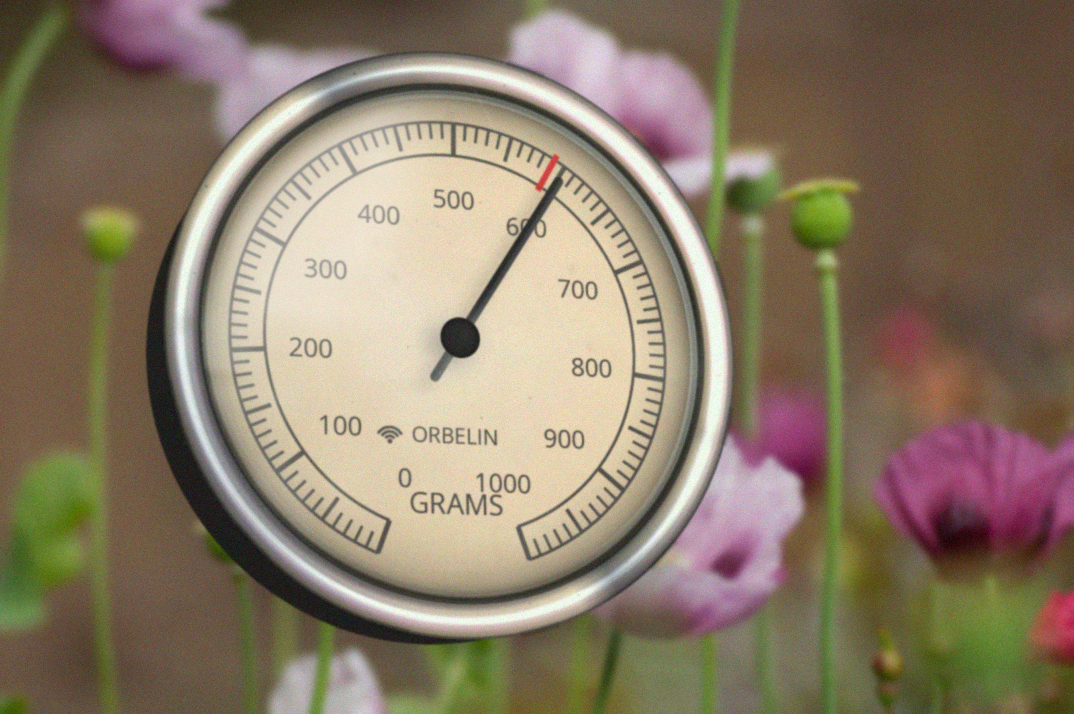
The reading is 600 g
